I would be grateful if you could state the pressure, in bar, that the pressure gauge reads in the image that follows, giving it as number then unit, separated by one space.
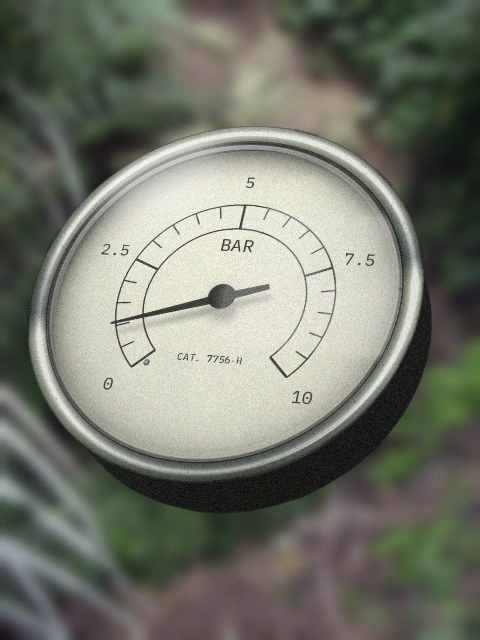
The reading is 1 bar
